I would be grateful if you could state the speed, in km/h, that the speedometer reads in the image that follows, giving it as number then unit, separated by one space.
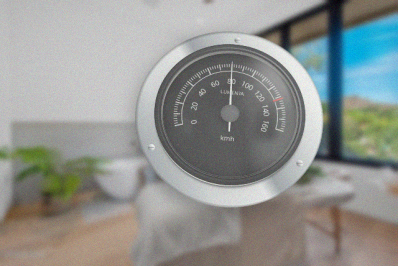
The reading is 80 km/h
